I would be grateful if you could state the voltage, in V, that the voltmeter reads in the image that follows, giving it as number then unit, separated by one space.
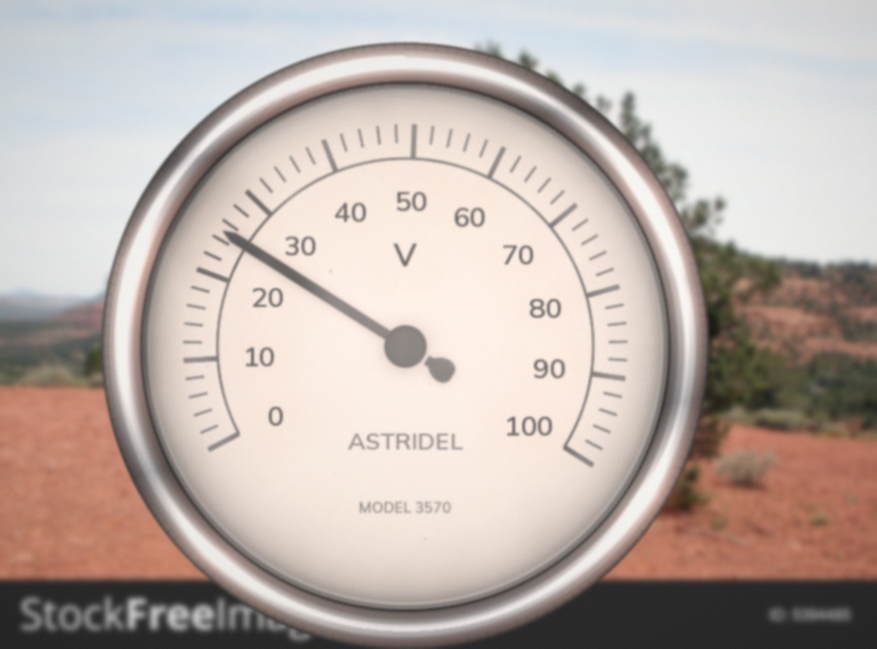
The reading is 25 V
